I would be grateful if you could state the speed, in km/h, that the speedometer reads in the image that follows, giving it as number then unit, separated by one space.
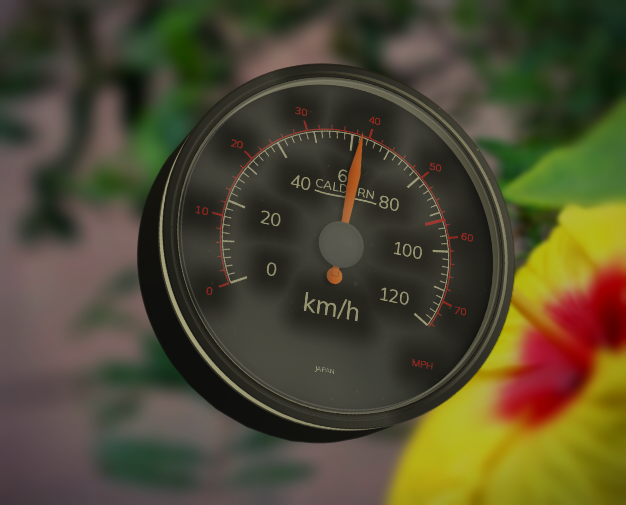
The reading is 62 km/h
